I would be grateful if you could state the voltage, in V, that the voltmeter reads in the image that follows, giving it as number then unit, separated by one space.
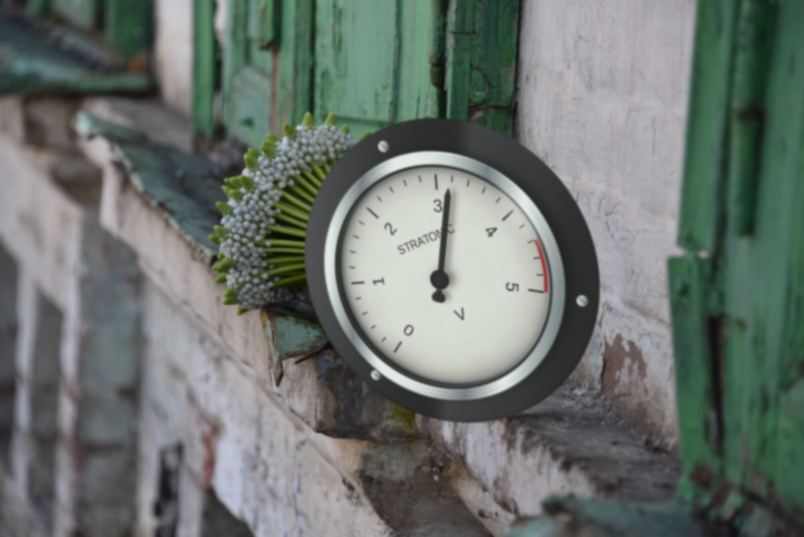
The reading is 3.2 V
